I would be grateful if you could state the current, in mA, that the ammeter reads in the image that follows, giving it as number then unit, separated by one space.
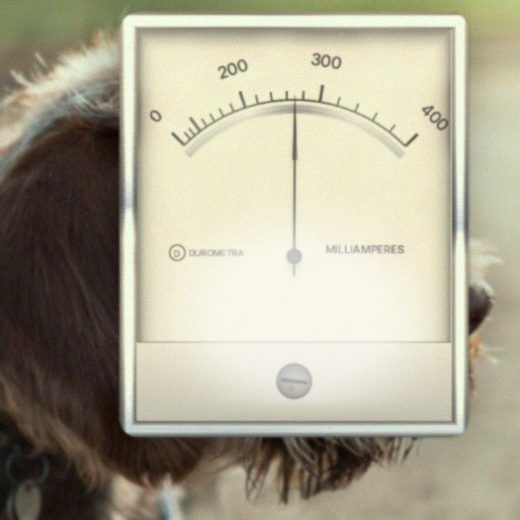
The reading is 270 mA
